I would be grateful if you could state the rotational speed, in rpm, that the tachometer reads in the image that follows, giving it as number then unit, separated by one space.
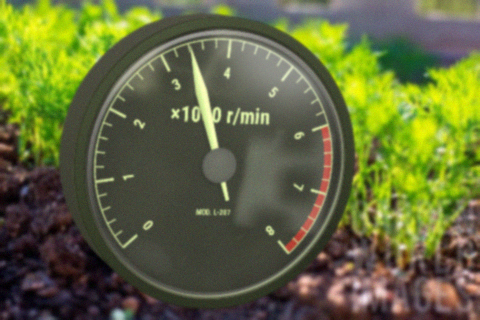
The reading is 3400 rpm
